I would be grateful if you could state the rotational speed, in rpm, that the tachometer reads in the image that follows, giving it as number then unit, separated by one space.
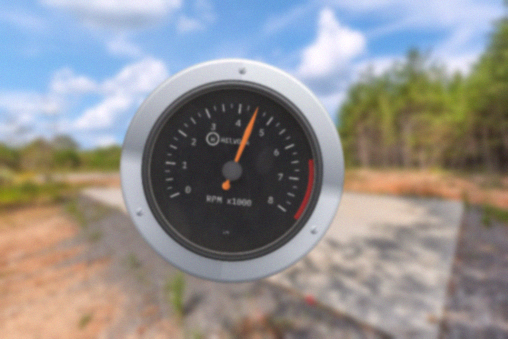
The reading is 4500 rpm
